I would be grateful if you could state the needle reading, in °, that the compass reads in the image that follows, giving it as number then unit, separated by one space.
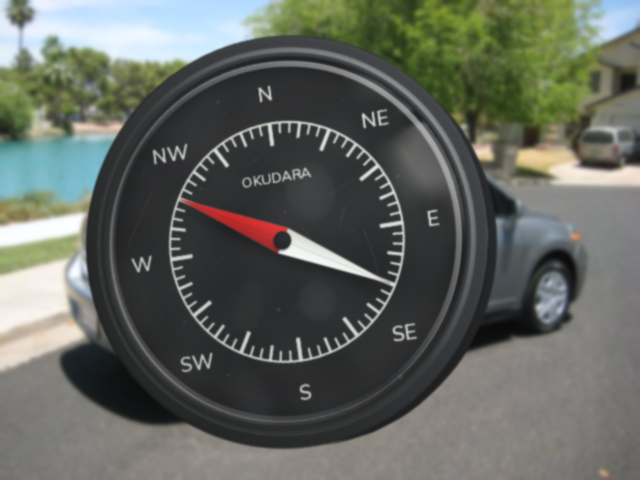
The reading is 300 °
